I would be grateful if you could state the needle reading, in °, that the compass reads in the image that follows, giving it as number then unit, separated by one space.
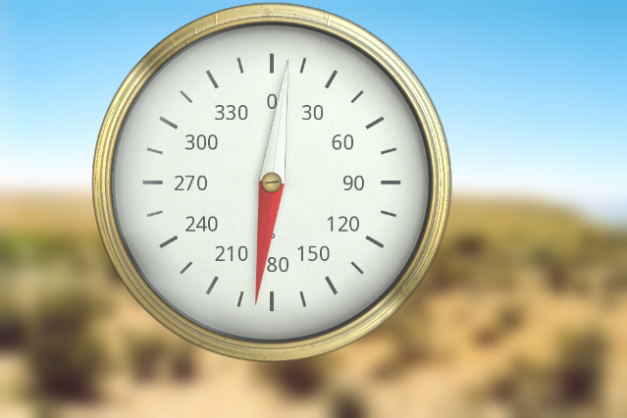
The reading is 187.5 °
